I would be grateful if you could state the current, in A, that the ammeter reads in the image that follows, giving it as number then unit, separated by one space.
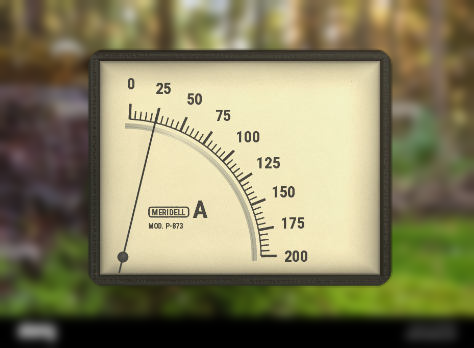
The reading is 25 A
